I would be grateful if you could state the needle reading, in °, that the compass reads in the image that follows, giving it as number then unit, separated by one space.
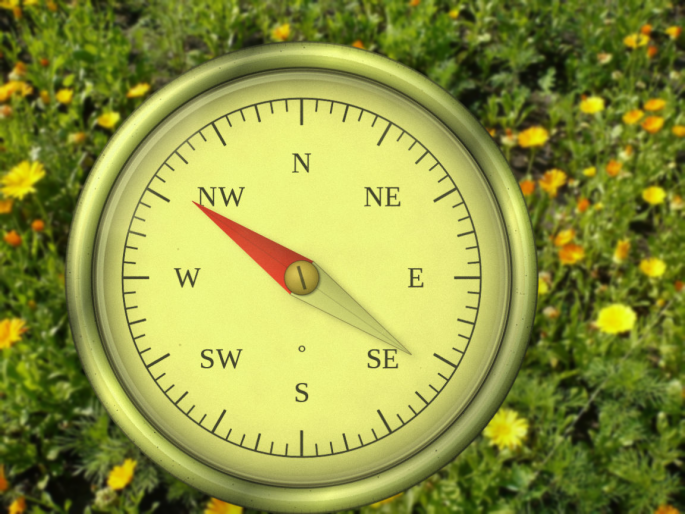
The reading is 305 °
